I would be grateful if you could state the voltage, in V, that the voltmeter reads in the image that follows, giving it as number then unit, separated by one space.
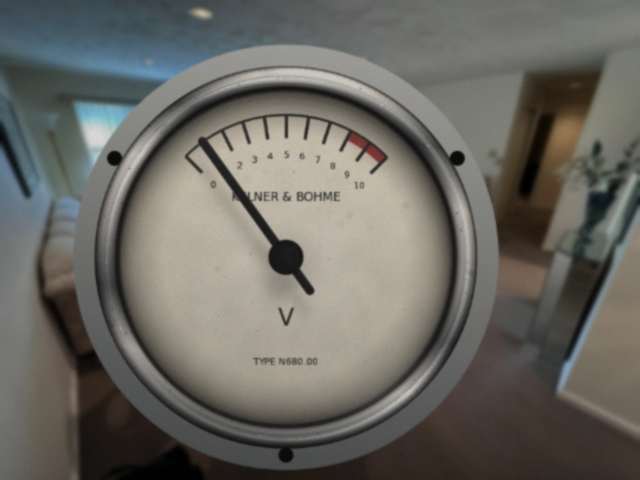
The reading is 1 V
